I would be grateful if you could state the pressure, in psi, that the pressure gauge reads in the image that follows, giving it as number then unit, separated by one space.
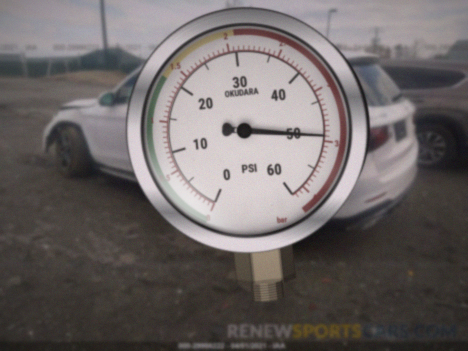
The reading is 50 psi
